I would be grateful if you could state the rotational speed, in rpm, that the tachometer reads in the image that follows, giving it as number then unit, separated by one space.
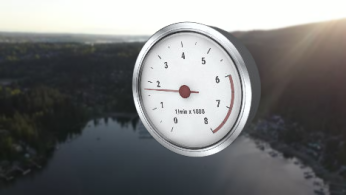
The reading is 1750 rpm
